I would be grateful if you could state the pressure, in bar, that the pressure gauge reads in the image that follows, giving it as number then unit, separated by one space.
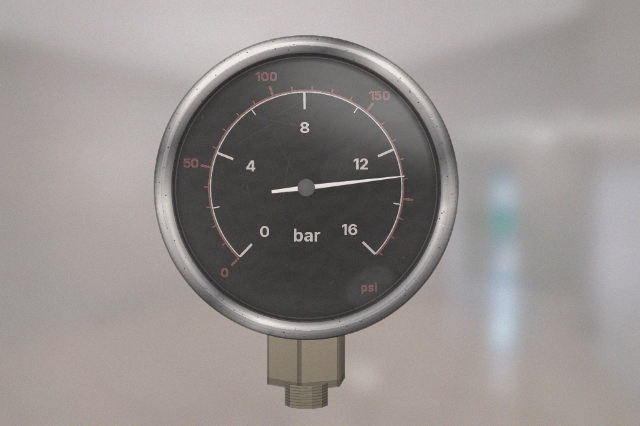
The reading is 13 bar
